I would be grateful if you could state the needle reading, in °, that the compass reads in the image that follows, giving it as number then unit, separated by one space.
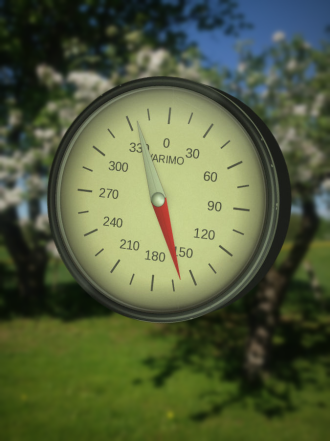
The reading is 157.5 °
